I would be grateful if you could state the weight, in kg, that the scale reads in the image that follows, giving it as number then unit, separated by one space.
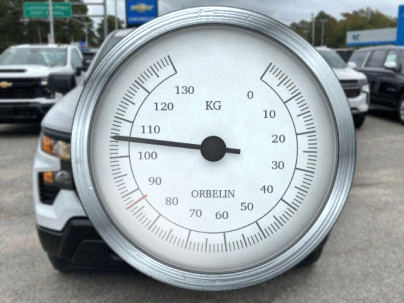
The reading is 105 kg
